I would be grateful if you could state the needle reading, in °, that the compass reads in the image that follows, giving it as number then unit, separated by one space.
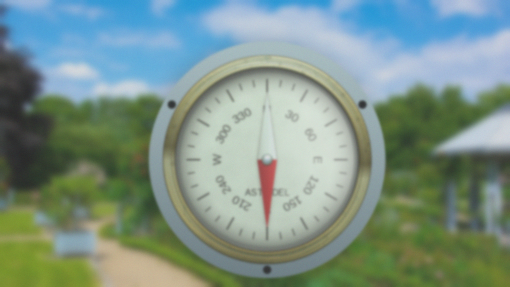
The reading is 180 °
